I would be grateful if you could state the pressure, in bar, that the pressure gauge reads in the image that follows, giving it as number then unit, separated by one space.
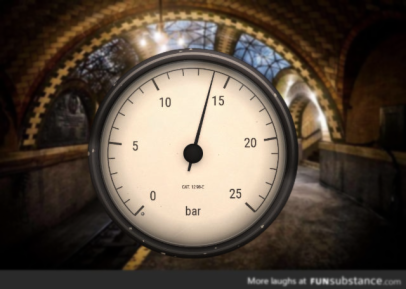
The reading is 14 bar
